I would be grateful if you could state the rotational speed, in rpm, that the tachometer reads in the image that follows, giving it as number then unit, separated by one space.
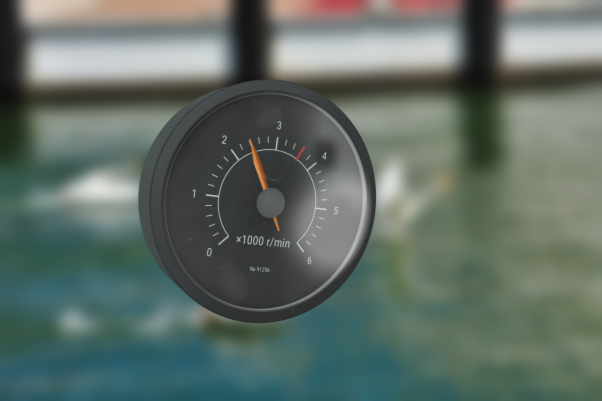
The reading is 2400 rpm
